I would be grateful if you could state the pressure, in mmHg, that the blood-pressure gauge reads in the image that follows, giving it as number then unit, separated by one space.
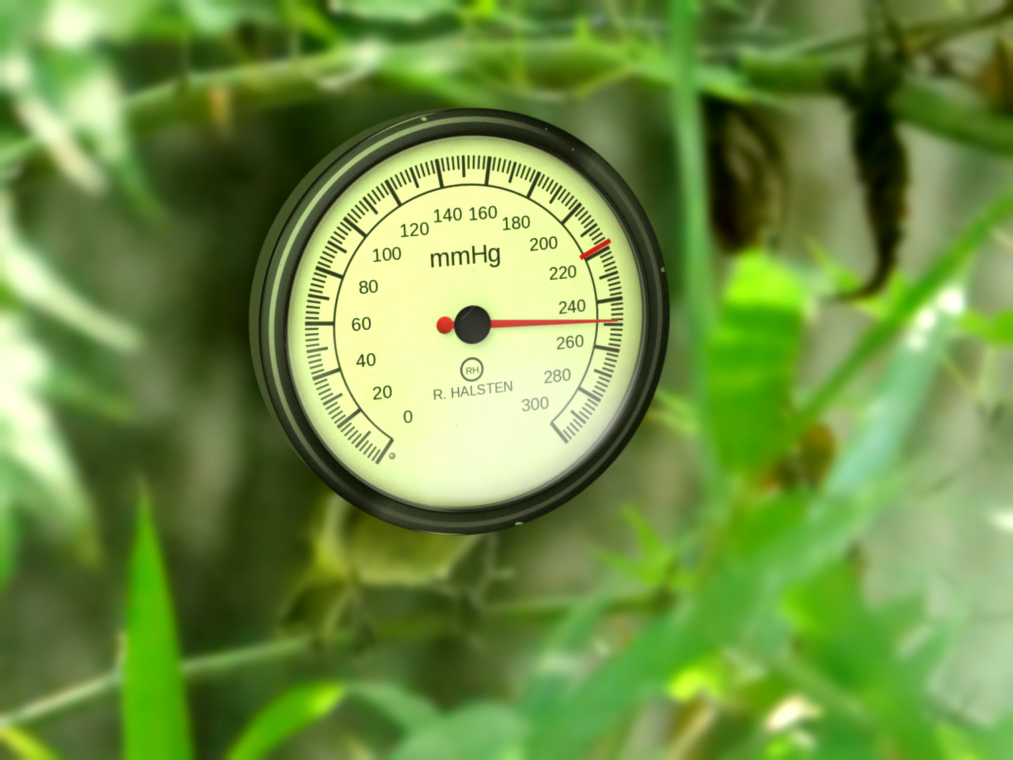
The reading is 248 mmHg
